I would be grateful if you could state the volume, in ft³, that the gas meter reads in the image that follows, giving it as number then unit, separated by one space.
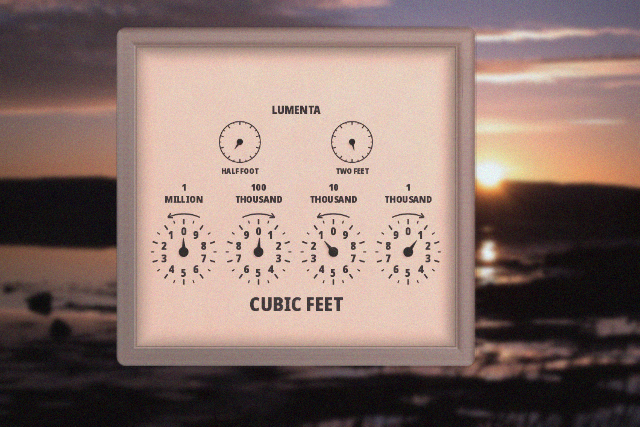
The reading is 1100 ft³
